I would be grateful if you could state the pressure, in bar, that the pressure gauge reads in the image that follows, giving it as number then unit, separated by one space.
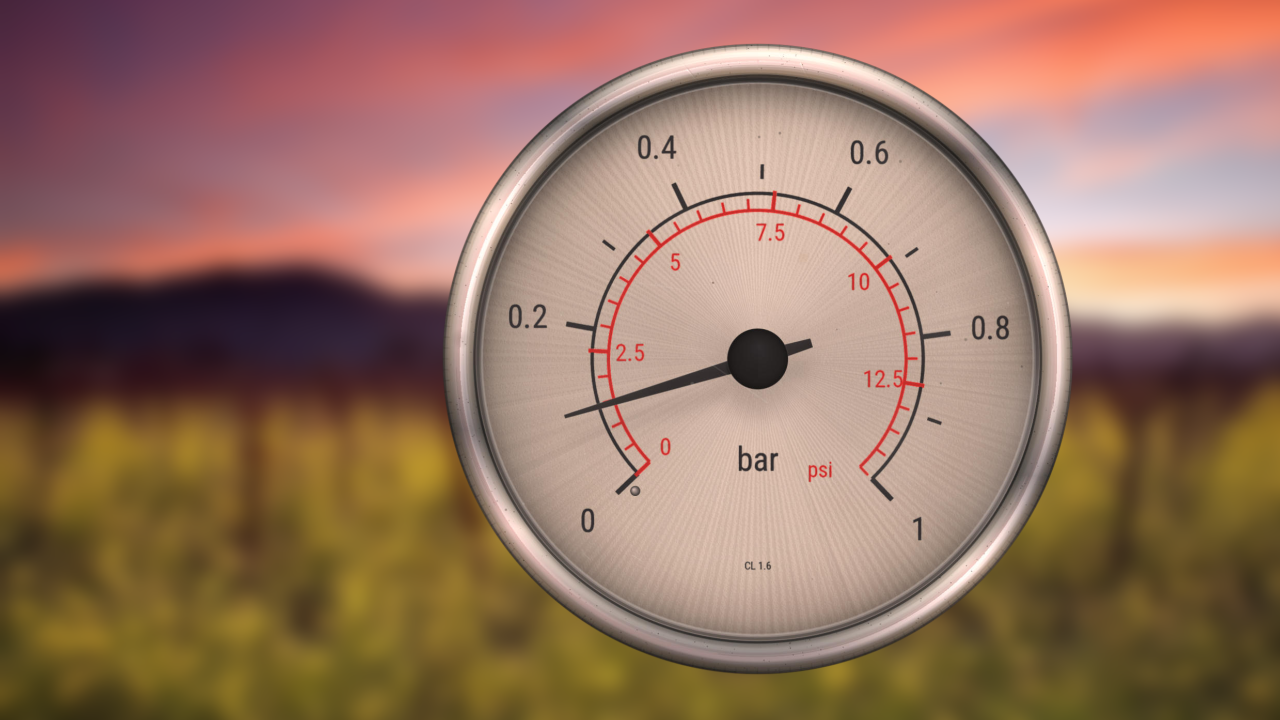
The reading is 0.1 bar
